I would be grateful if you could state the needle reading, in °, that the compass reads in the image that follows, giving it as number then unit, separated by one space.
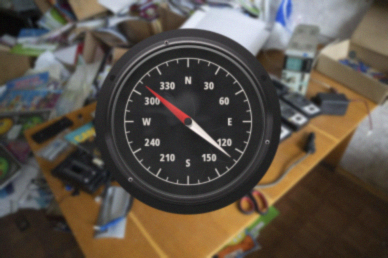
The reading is 310 °
